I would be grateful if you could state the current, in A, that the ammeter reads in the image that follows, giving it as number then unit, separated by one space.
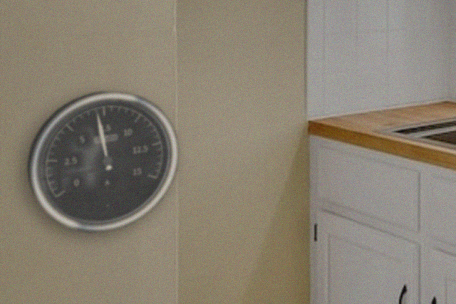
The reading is 7 A
